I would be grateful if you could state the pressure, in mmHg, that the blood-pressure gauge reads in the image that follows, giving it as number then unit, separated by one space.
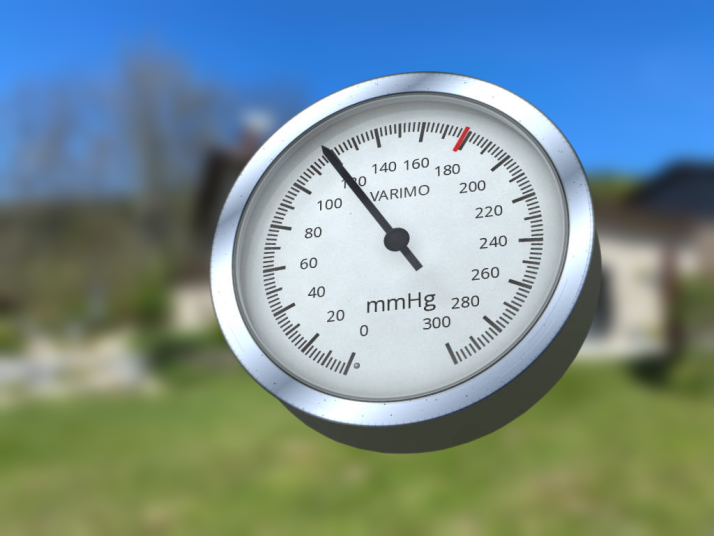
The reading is 118 mmHg
